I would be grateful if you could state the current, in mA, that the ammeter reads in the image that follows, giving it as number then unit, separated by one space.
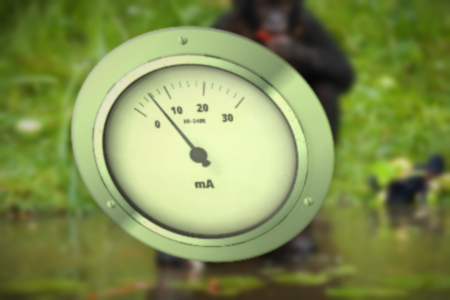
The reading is 6 mA
